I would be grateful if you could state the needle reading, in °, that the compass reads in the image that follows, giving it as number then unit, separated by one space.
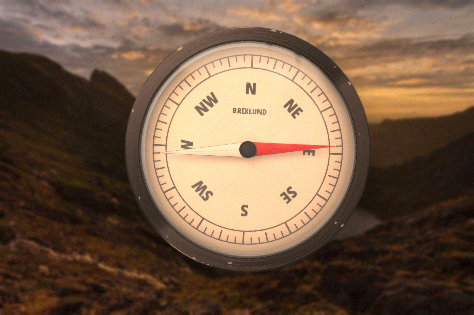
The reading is 85 °
